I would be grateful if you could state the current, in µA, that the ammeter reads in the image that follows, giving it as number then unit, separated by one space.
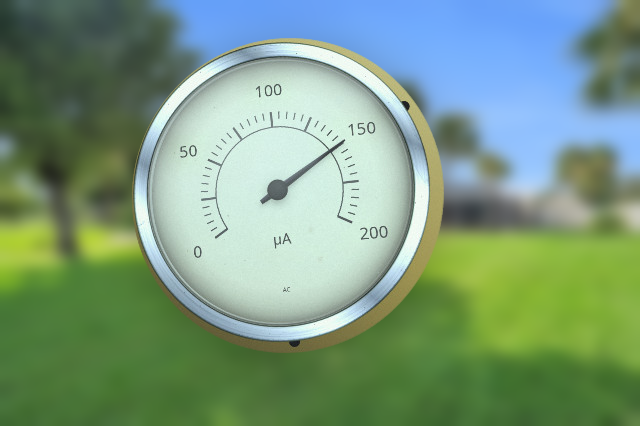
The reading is 150 µA
